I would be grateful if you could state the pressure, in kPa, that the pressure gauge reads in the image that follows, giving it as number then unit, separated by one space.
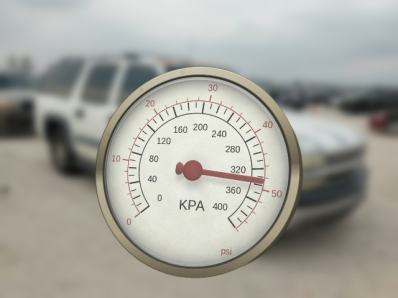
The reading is 335 kPa
